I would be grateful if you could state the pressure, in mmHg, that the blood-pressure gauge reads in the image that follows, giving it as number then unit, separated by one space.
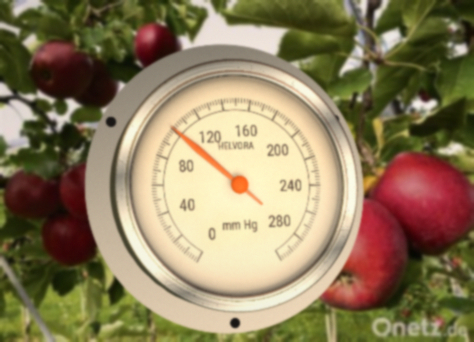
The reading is 100 mmHg
